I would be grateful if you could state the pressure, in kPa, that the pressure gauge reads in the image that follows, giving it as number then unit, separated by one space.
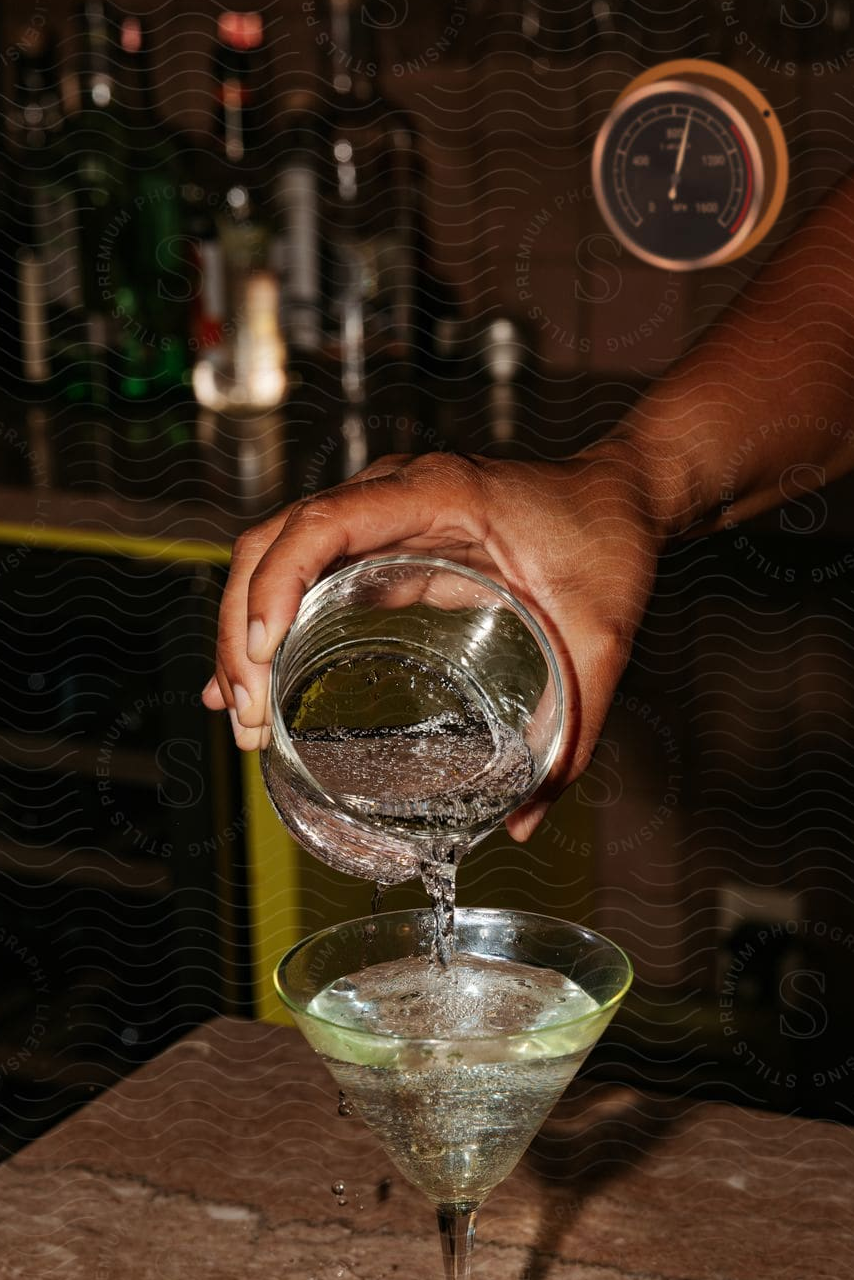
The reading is 900 kPa
